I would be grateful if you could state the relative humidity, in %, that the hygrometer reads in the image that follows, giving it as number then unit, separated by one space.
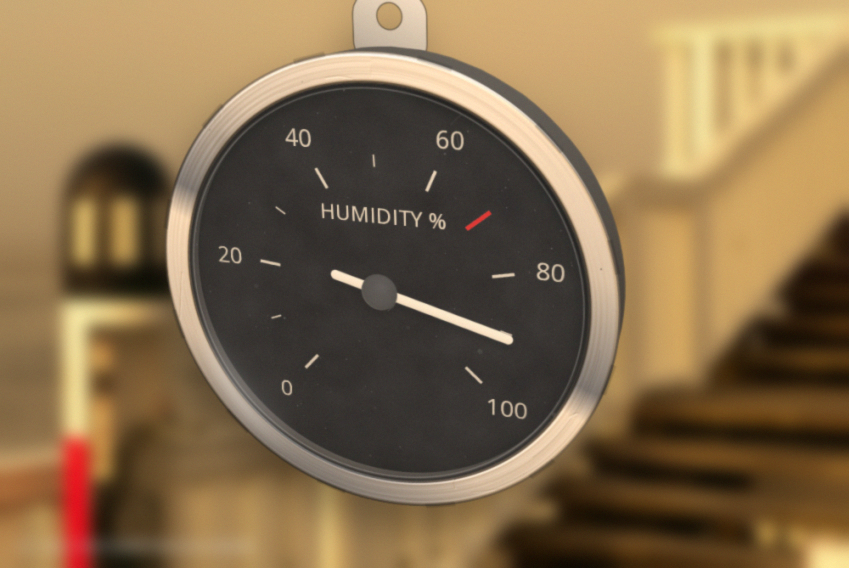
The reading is 90 %
